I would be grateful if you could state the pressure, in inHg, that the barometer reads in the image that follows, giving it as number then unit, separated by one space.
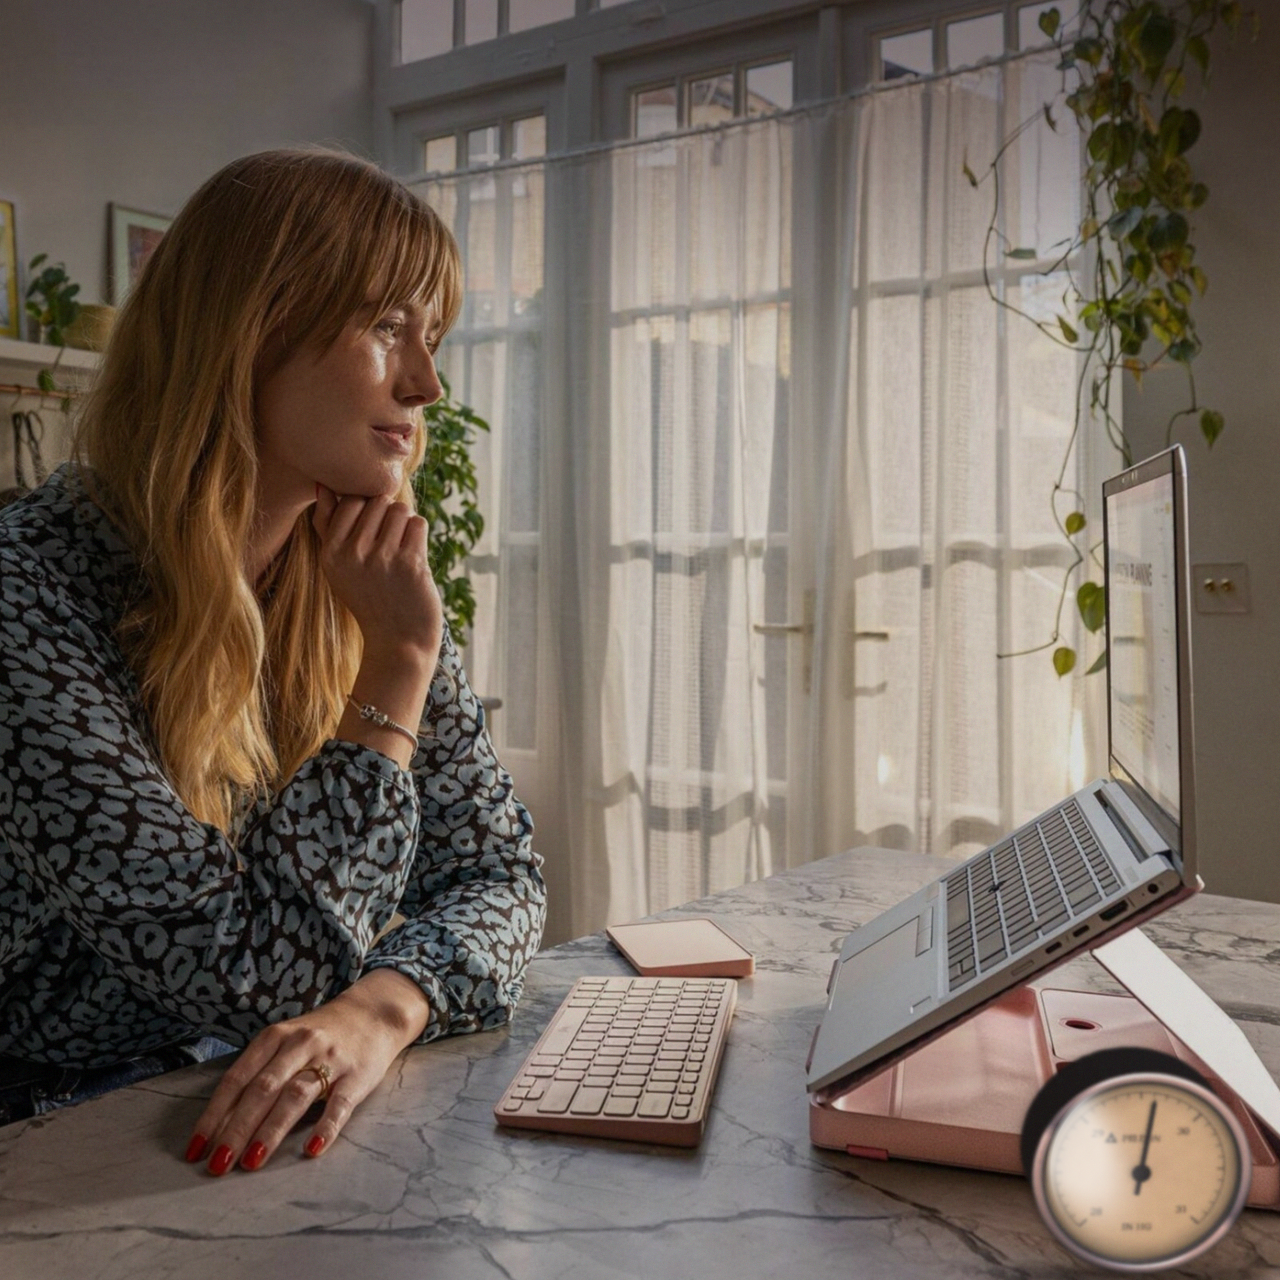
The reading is 29.6 inHg
